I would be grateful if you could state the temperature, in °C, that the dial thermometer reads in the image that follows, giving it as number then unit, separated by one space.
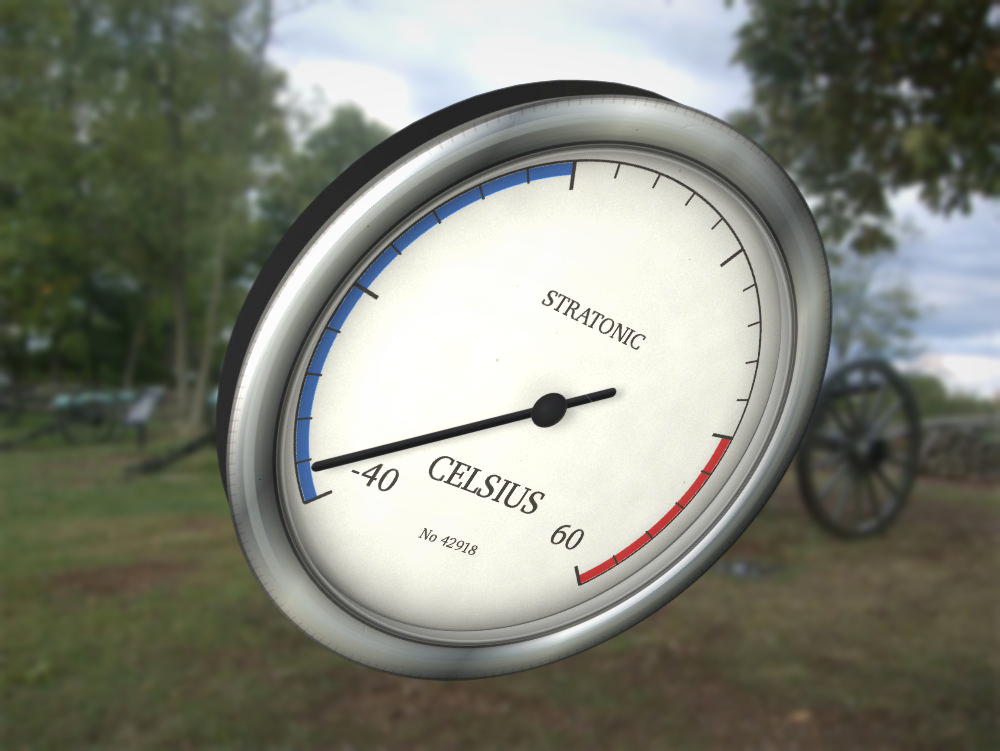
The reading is -36 °C
